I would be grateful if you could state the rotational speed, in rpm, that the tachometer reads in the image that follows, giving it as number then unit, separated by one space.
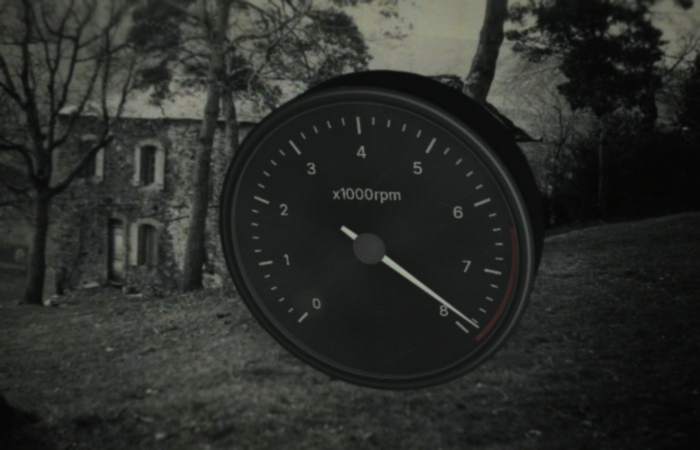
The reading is 7800 rpm
